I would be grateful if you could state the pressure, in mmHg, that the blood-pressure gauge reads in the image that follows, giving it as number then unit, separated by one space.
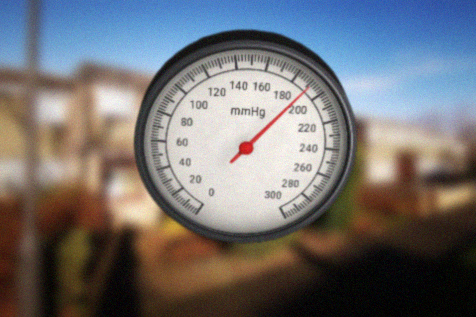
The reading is 190 mmHg
